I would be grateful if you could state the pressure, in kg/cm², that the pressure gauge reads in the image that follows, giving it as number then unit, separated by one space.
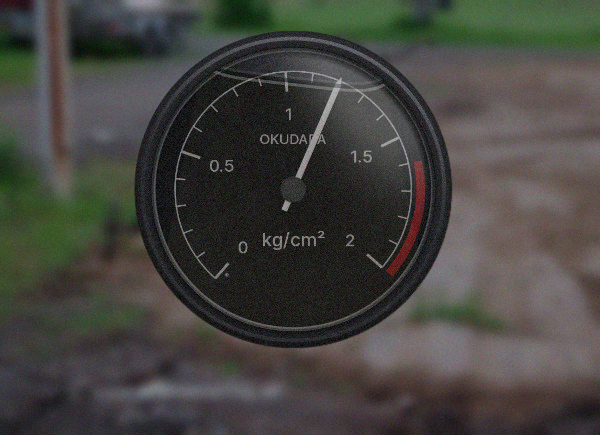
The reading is 1.2 kg/cm²
